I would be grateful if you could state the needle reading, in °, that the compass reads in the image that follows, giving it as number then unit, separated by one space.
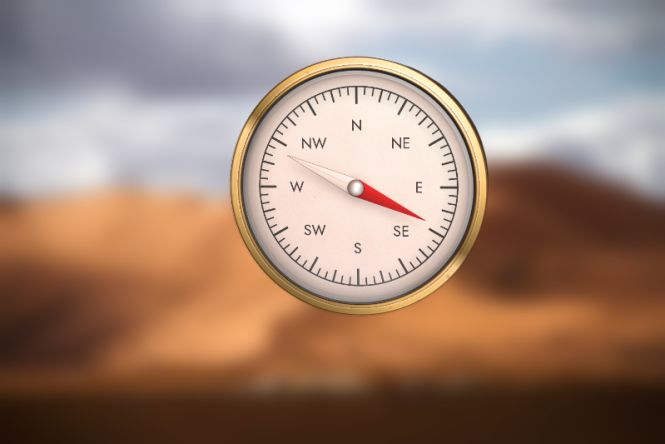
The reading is 115 °
